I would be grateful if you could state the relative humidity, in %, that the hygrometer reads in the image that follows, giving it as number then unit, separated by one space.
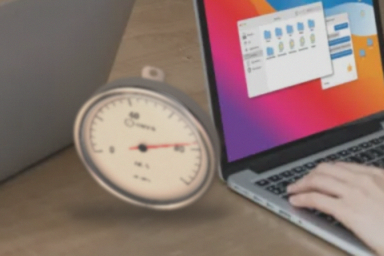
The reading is 76 %
